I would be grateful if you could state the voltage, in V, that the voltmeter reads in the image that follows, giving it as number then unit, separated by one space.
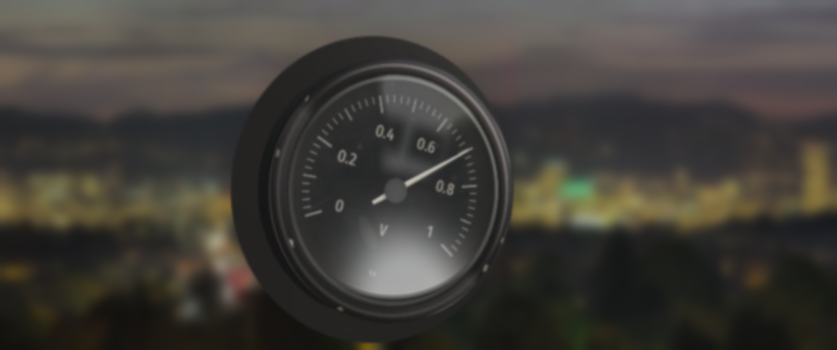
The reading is 0.7 V
